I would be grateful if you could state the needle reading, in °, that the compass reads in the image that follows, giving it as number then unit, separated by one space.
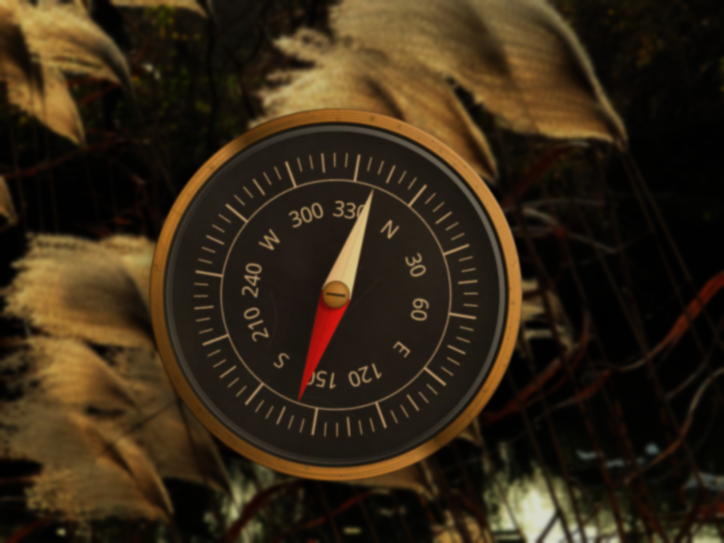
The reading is 160 °
